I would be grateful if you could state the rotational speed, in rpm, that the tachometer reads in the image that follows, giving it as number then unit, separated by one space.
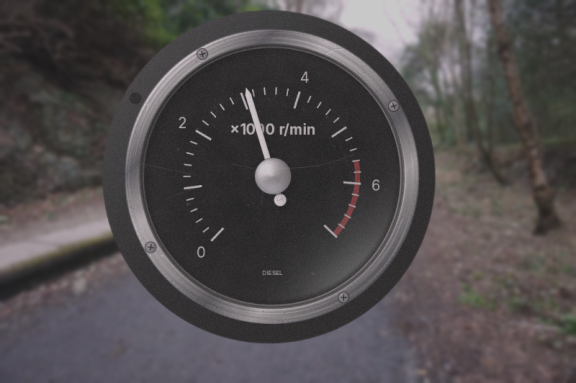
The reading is 3100 rpm
